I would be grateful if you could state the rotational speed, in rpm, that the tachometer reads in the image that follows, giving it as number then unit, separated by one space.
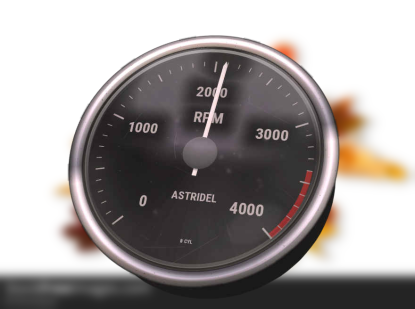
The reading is 2100 rpm
